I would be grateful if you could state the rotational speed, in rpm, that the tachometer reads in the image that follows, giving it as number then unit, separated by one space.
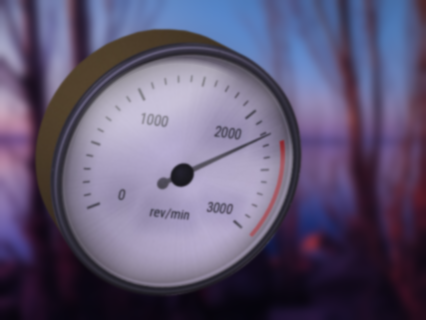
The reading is 2200 rpm
